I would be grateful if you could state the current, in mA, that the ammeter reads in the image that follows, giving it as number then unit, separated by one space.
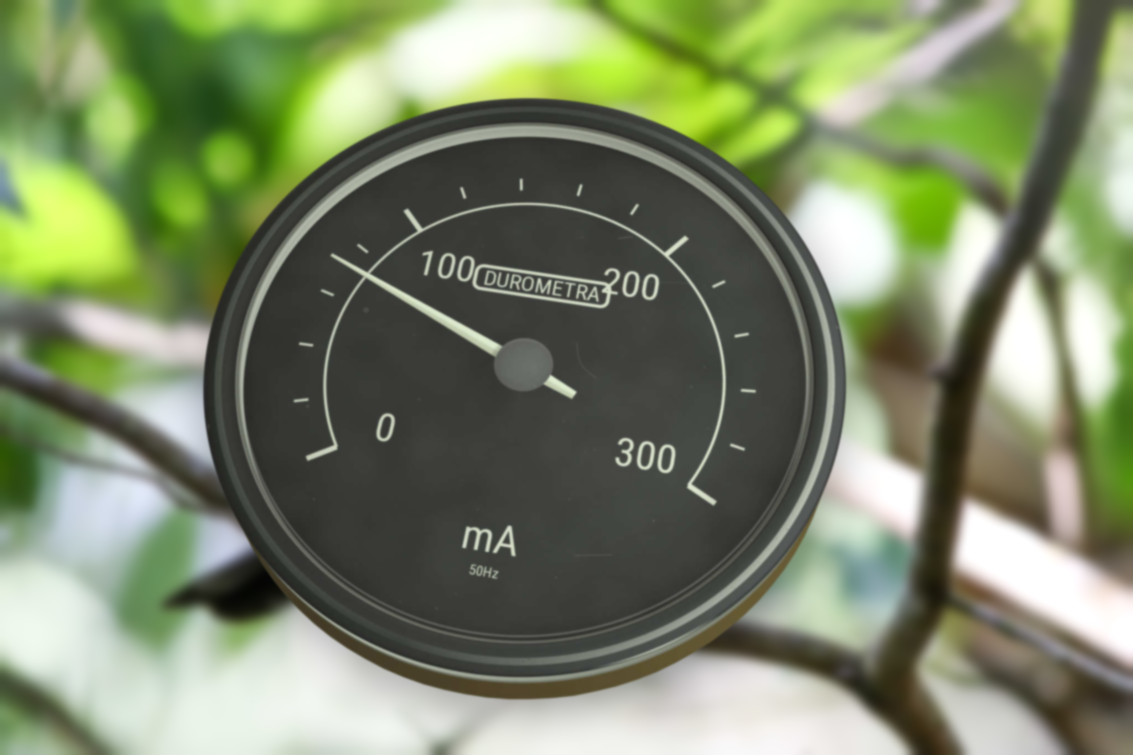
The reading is 70 mA
